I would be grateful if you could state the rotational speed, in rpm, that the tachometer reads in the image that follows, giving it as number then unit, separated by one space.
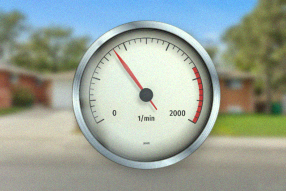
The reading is 700 rpm
